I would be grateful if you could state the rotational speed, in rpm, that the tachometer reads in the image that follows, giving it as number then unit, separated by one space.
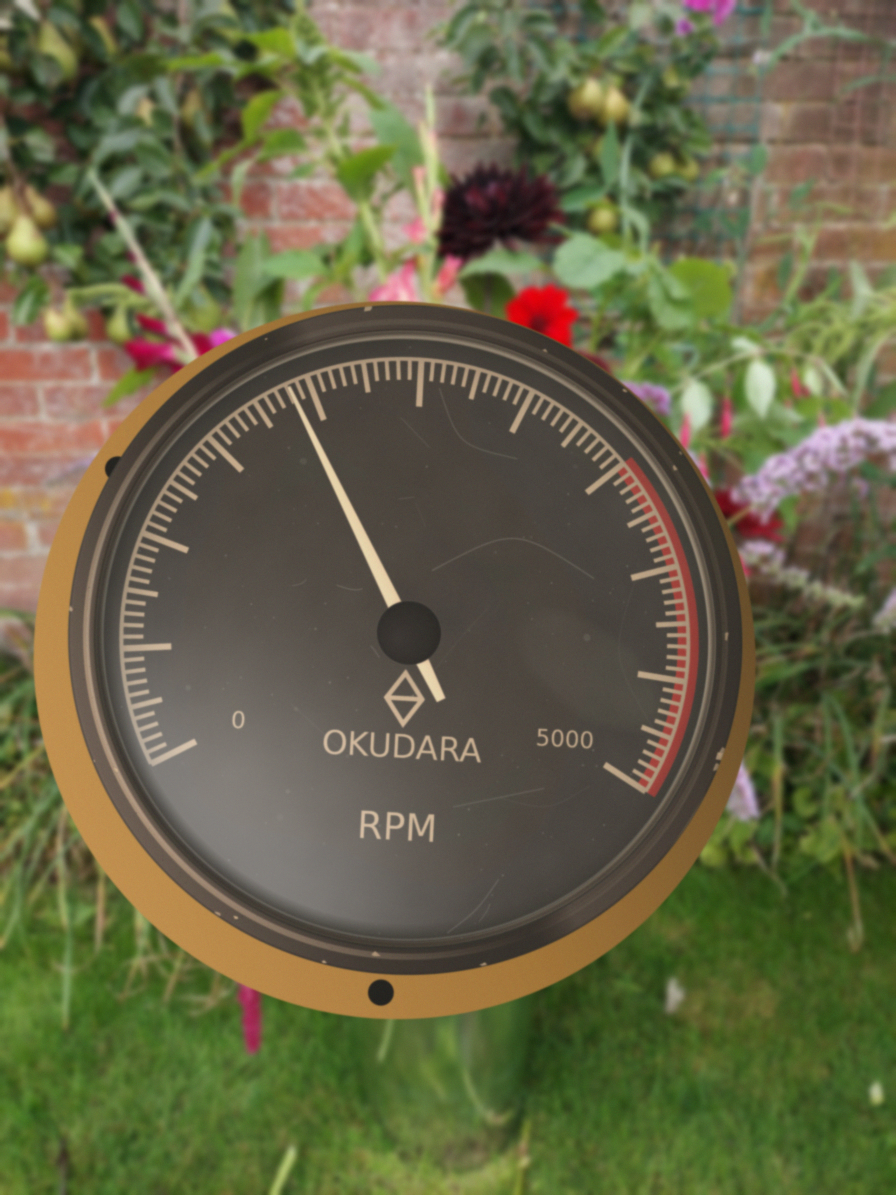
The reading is 1900 rpm
